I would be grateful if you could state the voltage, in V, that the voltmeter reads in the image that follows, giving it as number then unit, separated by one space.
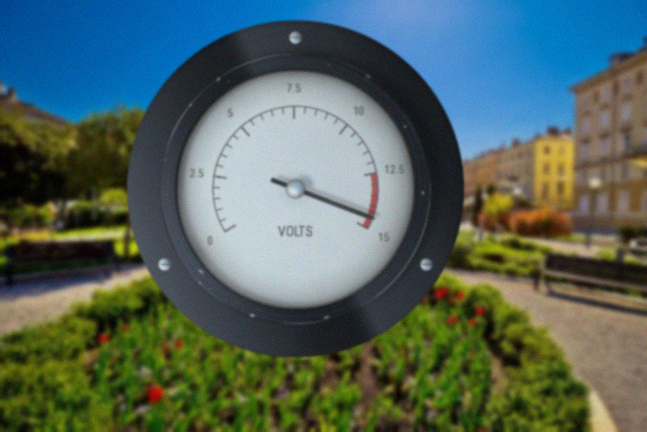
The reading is 14.5 V
